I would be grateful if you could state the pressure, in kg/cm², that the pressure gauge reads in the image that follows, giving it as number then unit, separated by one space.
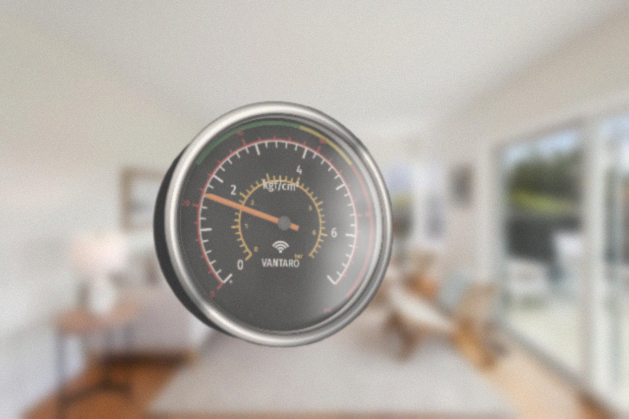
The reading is 1.6 kg/cm²
